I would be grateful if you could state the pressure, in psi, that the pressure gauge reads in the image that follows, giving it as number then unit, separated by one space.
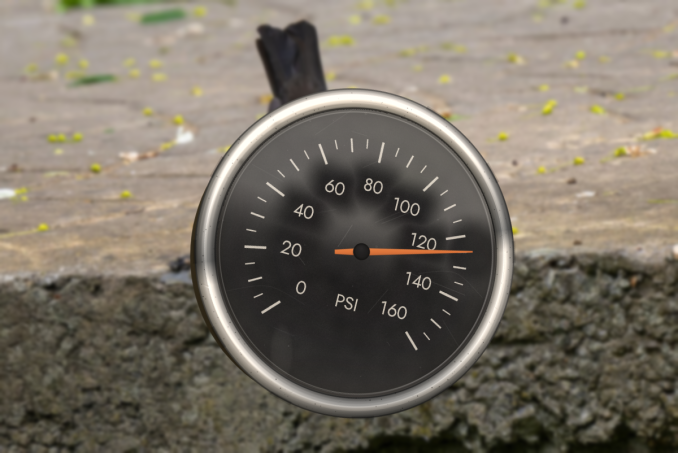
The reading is 125 psi
